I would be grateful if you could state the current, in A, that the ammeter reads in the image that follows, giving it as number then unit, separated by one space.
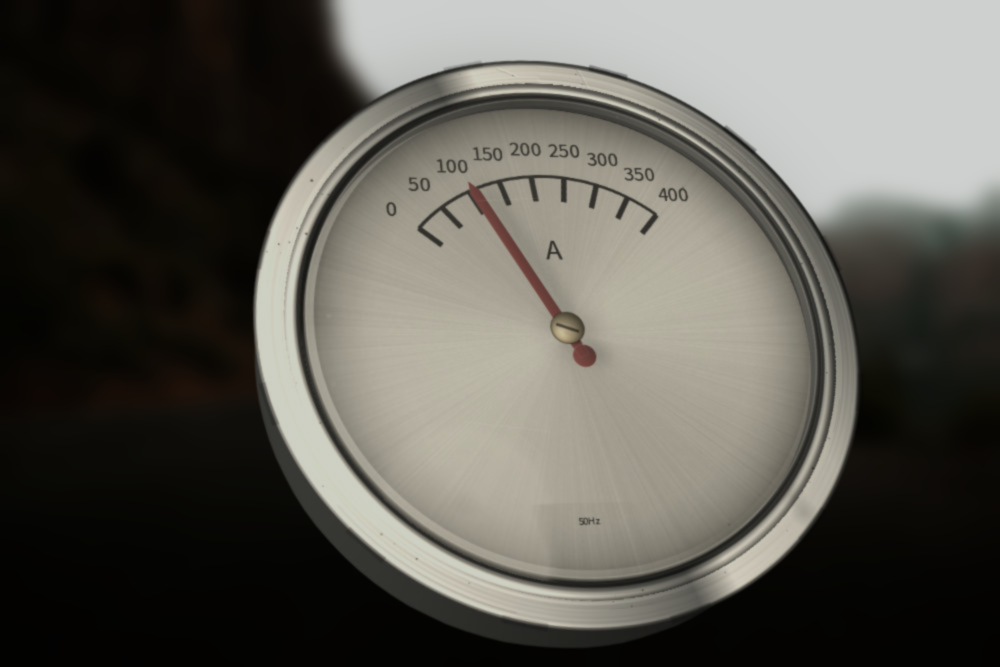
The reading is 100 A
